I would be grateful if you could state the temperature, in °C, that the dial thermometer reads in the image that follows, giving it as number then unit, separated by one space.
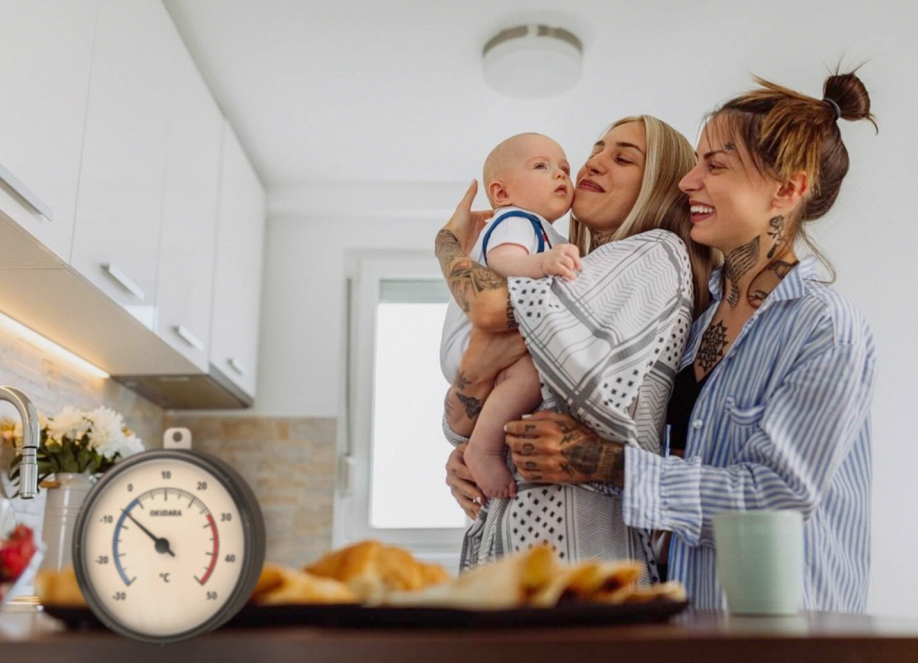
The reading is -5 °C
